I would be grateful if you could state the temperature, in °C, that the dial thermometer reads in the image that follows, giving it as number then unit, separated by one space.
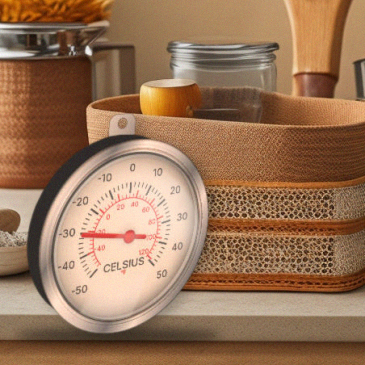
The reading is -30 °C
